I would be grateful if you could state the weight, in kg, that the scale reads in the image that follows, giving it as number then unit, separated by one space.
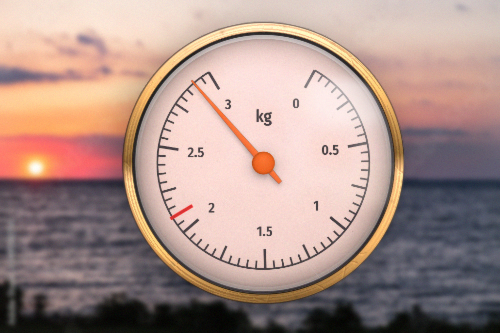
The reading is 2.9 kg
